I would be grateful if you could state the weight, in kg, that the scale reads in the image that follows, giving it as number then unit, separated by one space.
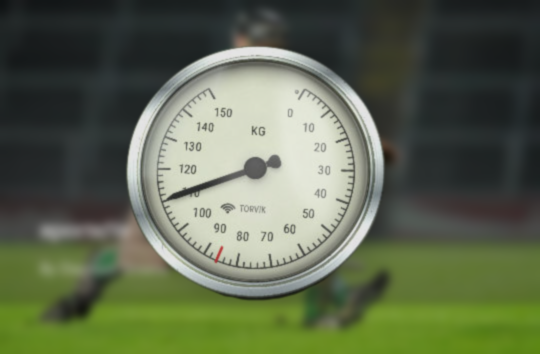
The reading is 110 kg
